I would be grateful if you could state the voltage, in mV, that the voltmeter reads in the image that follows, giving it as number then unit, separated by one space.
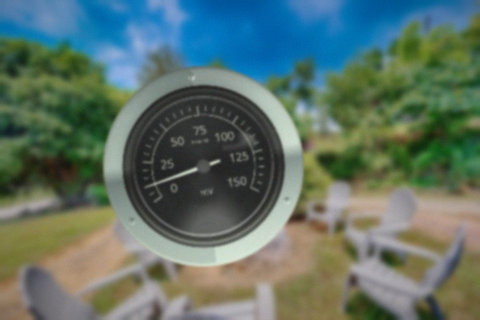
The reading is 10 mV
